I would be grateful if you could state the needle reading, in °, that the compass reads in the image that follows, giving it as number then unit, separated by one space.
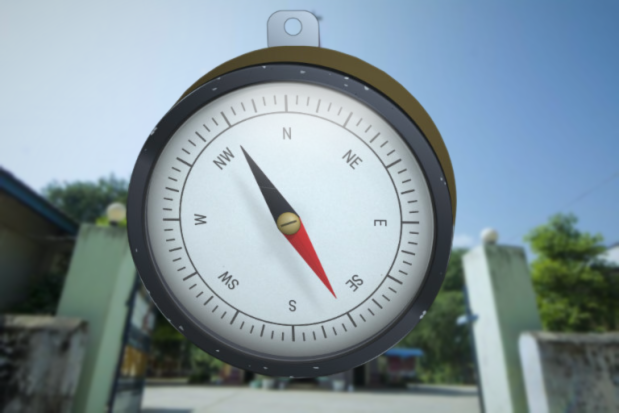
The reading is 150 °
